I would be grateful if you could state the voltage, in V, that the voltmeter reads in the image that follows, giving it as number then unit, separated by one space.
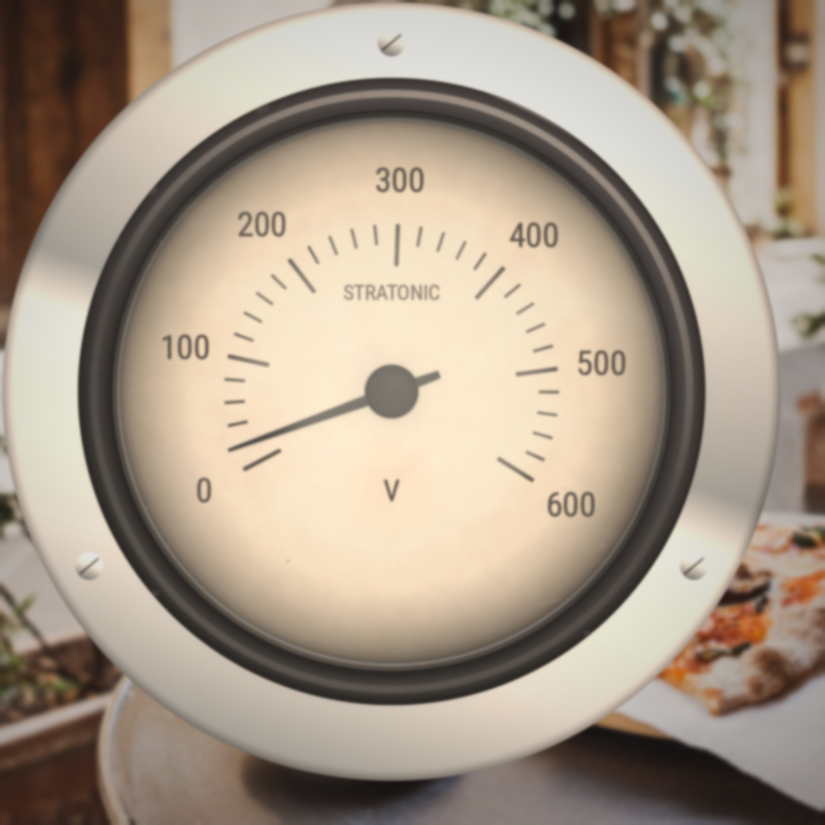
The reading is 20 V
